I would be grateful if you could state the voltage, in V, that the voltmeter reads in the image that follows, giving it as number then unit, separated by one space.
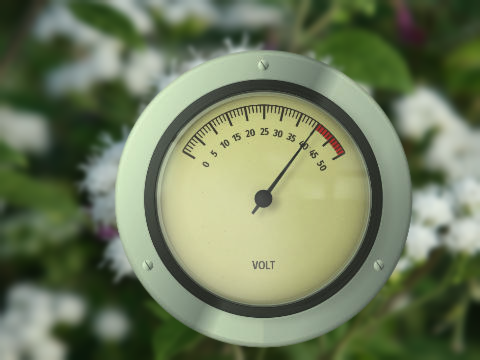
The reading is 40 V
